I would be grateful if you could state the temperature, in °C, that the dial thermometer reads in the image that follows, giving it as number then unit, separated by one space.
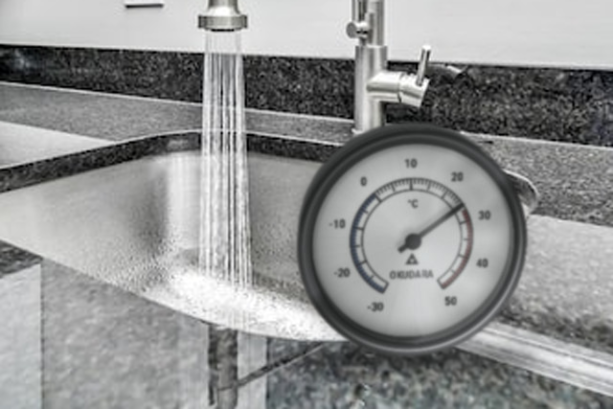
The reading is 25 °C
